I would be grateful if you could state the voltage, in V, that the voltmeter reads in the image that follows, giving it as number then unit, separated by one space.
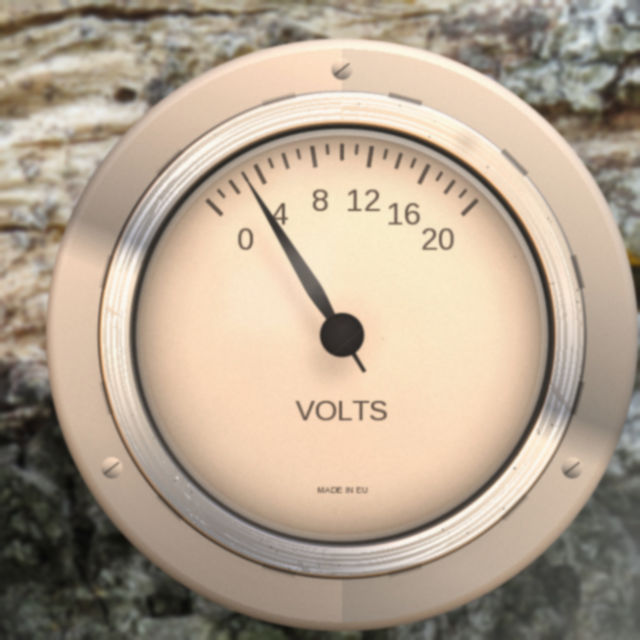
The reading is 3 V
